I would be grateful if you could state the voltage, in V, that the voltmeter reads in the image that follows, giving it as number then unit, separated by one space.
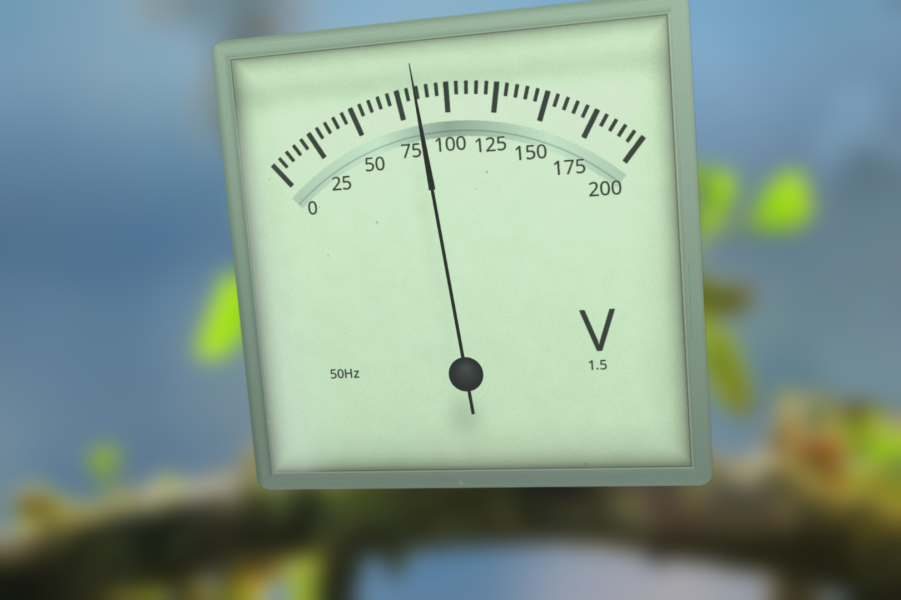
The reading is 85 V
